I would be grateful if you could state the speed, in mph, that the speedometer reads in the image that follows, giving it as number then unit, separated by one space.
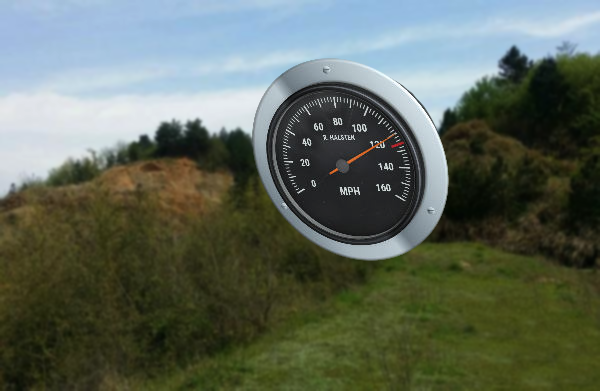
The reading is 120 mph
